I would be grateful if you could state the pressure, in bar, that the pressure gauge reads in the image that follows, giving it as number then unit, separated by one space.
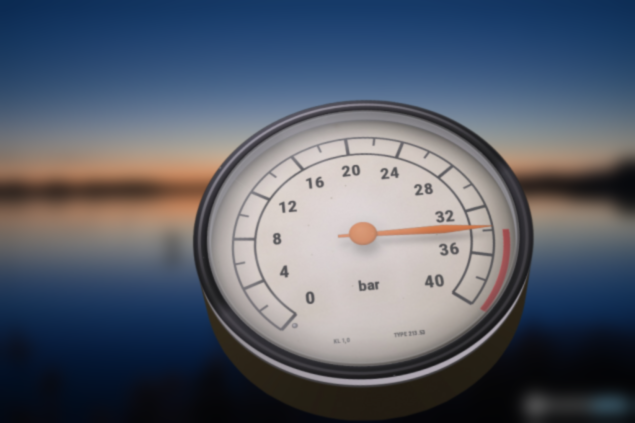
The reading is 34 bar
